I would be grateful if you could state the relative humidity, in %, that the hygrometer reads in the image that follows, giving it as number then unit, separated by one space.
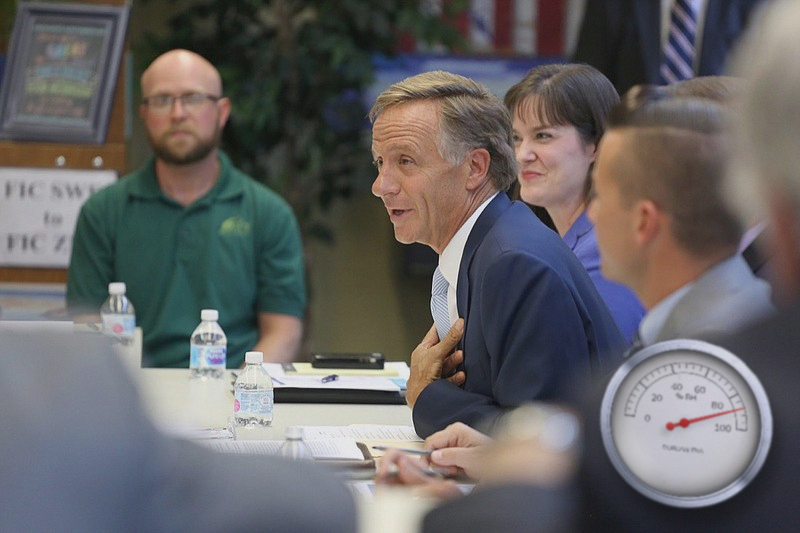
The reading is 88 %
